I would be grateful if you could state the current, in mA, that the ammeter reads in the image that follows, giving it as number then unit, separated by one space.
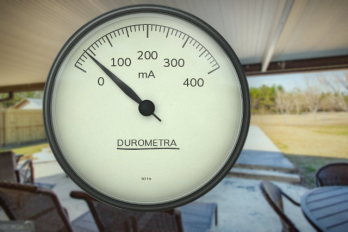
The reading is 40 mA
